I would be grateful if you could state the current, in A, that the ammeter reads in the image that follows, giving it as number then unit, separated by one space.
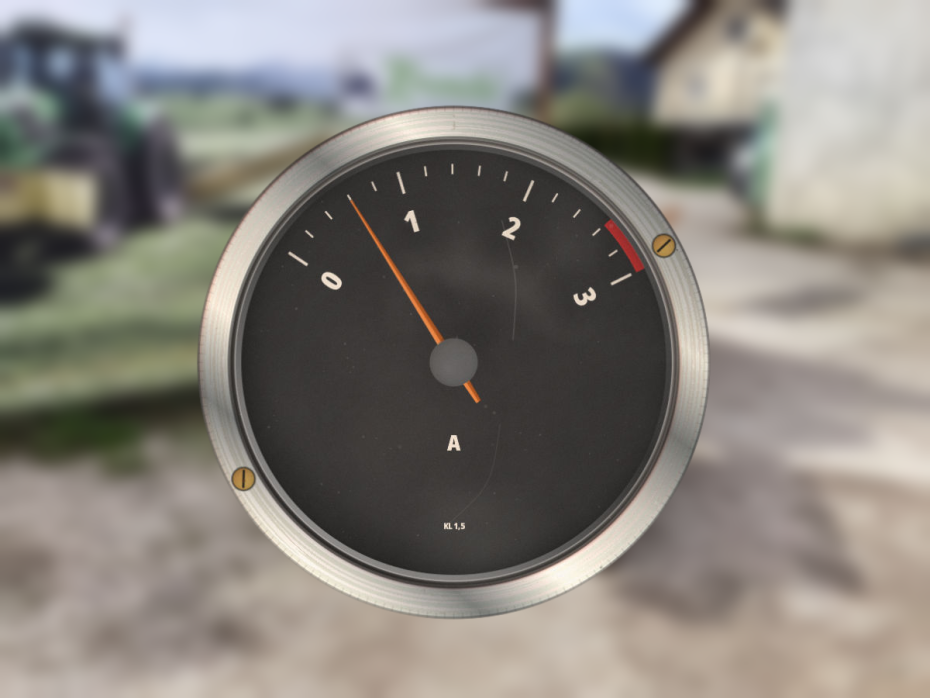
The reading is 0.6 A
